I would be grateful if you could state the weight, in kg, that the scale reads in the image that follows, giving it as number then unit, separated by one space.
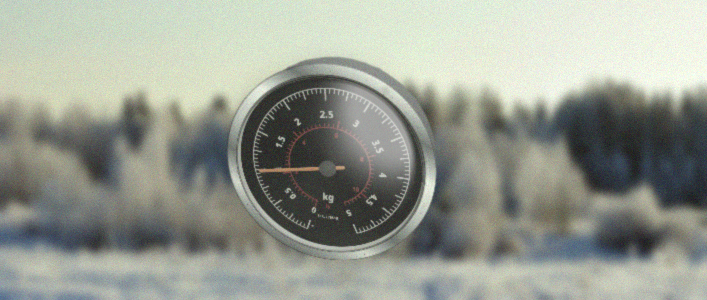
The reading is 1 kg
